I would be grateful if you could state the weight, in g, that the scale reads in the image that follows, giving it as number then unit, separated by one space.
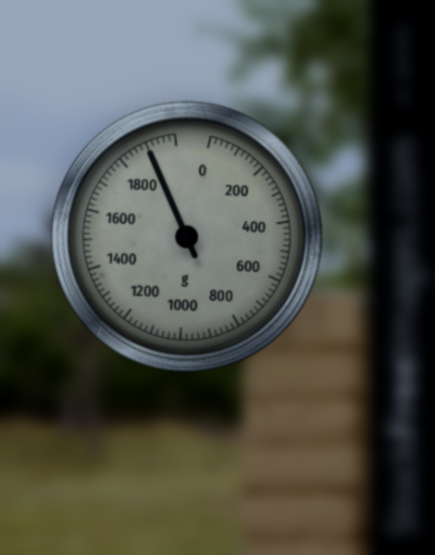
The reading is 1900 g
